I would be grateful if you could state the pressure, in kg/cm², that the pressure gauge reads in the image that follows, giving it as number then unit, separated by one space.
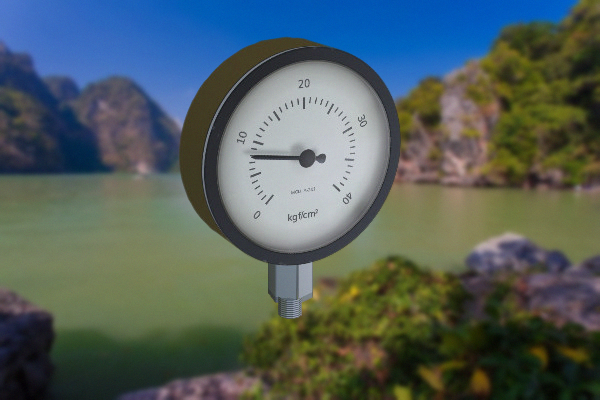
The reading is 8 kg/cm²
